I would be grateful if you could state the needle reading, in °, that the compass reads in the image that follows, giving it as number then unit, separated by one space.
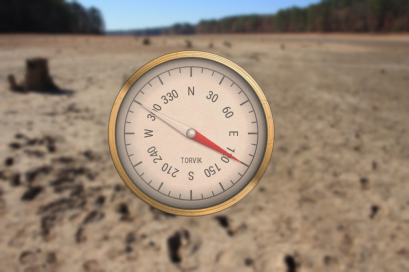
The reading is 120 °
